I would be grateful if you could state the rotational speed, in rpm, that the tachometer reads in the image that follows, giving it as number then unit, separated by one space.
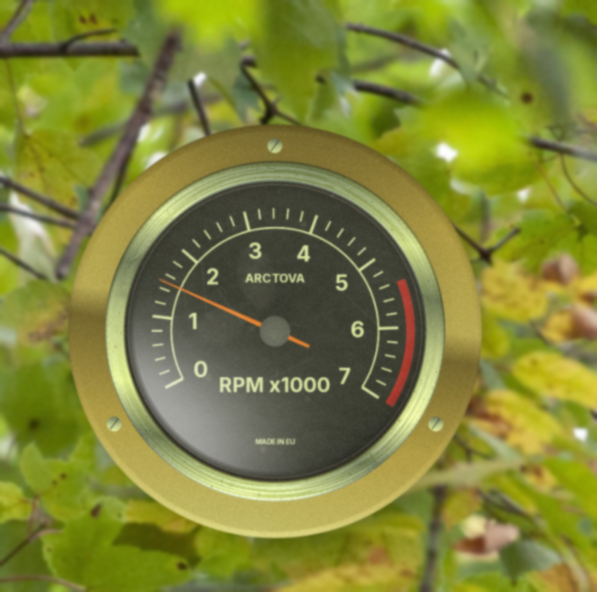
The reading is 1500 rpm
